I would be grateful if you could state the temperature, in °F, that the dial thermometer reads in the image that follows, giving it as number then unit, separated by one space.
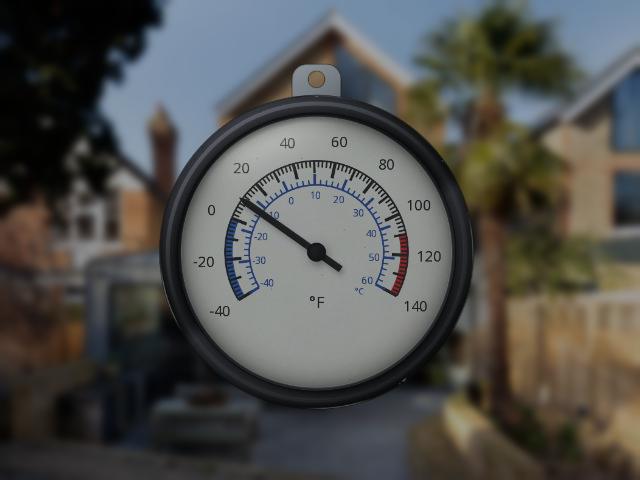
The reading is 10 °F
